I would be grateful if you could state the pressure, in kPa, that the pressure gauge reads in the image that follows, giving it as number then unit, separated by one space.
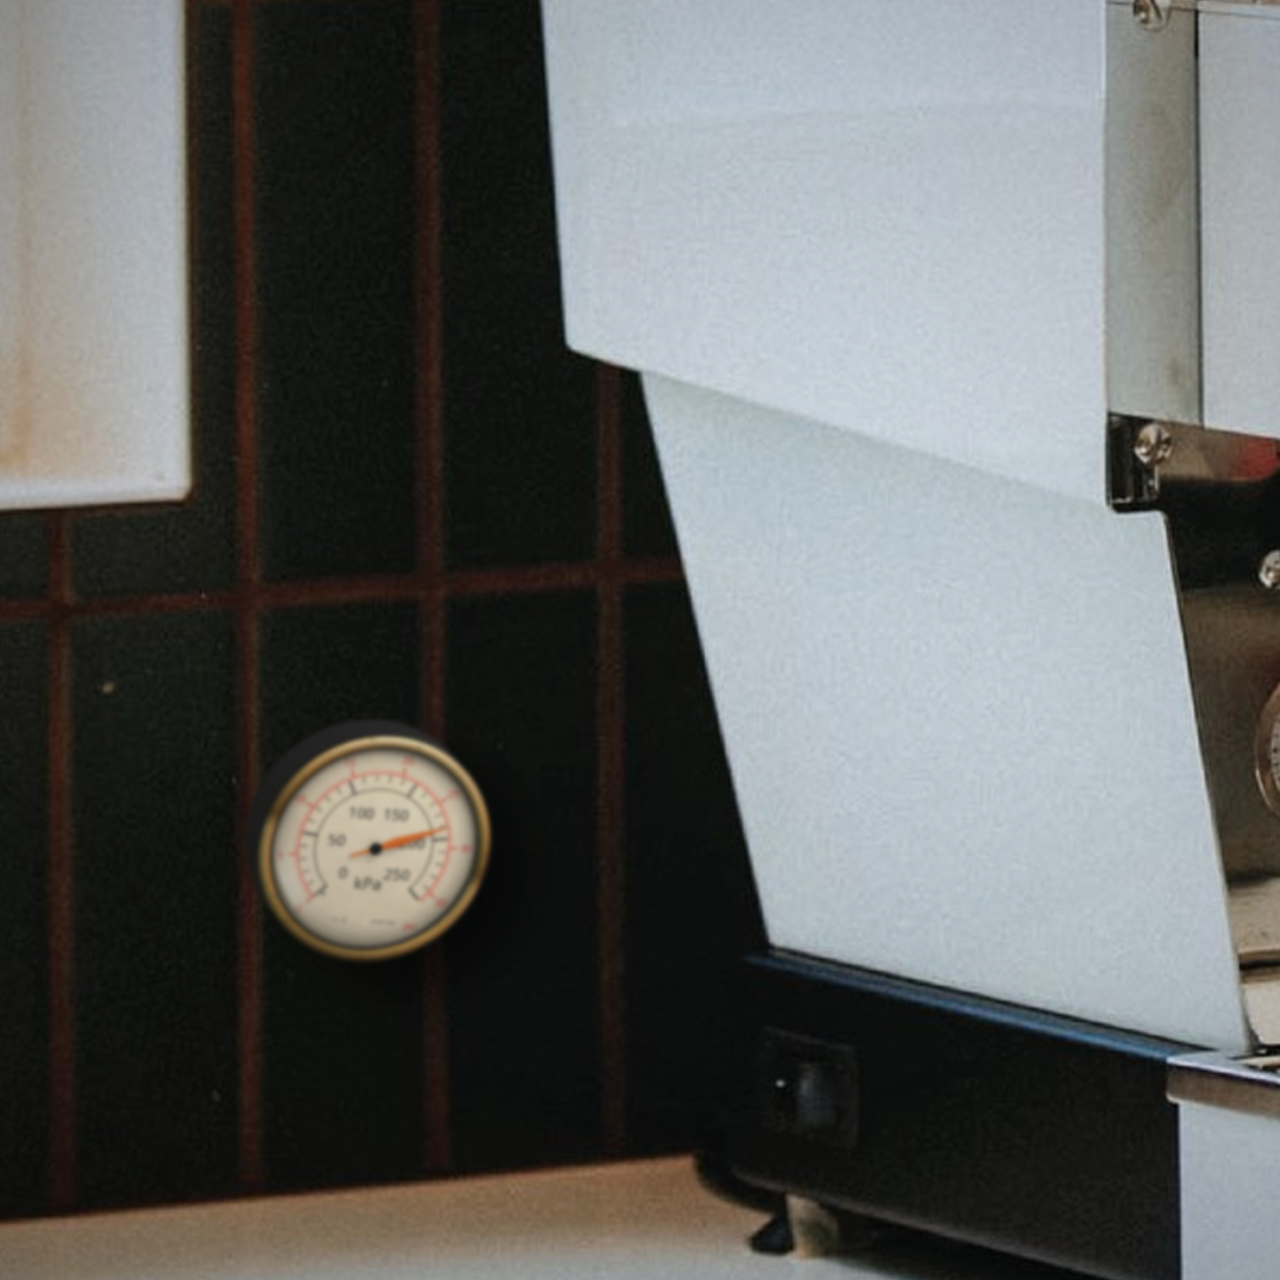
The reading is 190 kPa
